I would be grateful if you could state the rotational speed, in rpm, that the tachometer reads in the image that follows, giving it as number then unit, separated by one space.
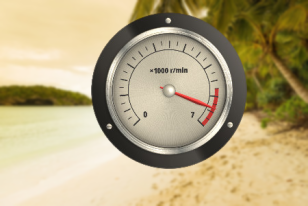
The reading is 6375 rpm
